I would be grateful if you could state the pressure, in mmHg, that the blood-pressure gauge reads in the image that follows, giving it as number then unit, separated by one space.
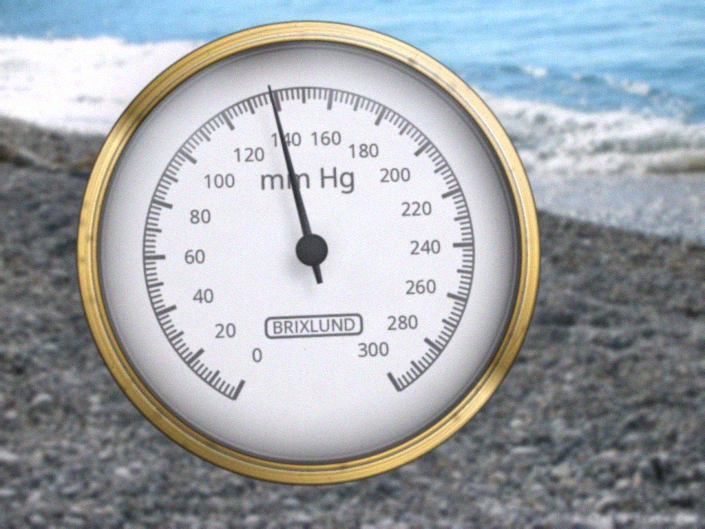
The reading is 138 mmHg
